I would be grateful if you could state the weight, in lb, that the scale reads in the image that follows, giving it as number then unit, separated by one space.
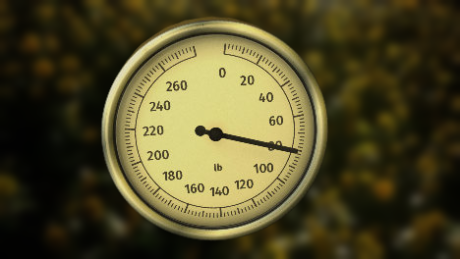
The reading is 80 lb
